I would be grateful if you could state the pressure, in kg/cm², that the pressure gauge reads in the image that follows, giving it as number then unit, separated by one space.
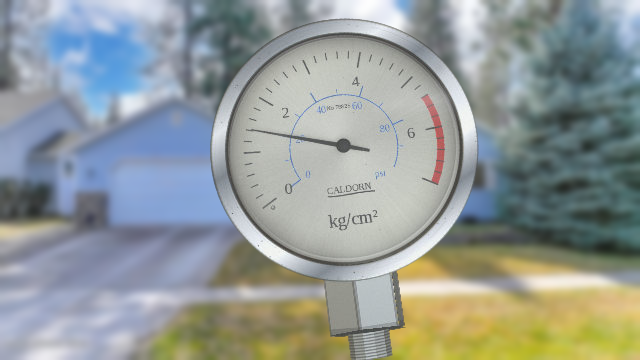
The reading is 1.4 kg/cm²
